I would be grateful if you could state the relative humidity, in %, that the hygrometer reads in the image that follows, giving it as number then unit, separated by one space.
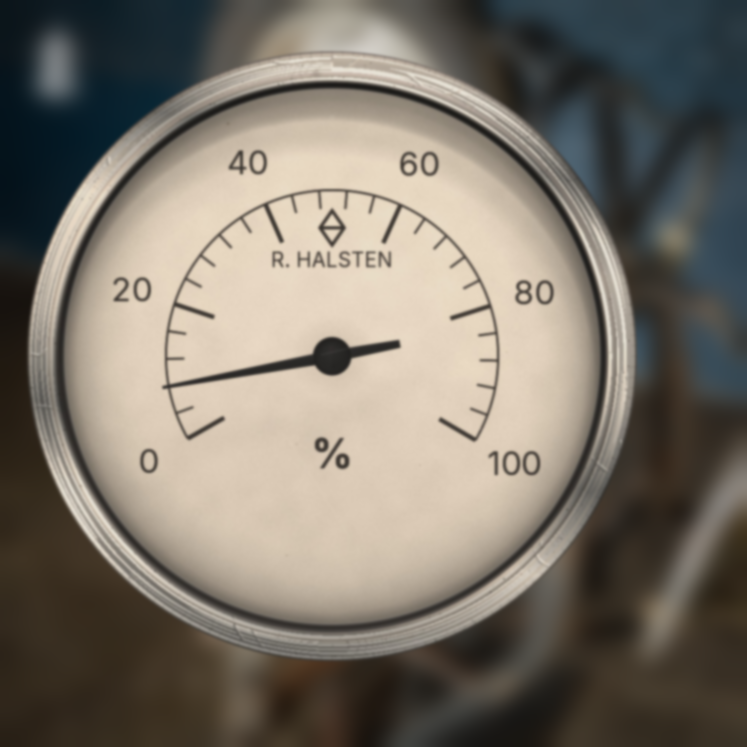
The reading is 8 %
